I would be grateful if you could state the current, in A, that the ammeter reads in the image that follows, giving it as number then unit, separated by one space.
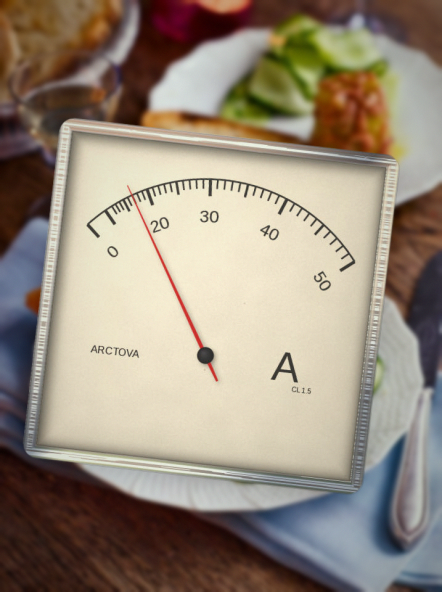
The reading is 17 A
